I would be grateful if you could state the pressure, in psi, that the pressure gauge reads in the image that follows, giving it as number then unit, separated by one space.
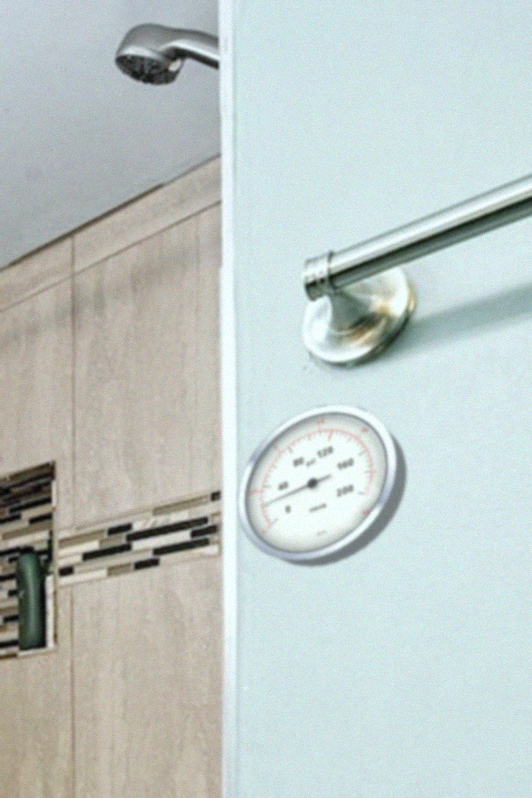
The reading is 20 psi
